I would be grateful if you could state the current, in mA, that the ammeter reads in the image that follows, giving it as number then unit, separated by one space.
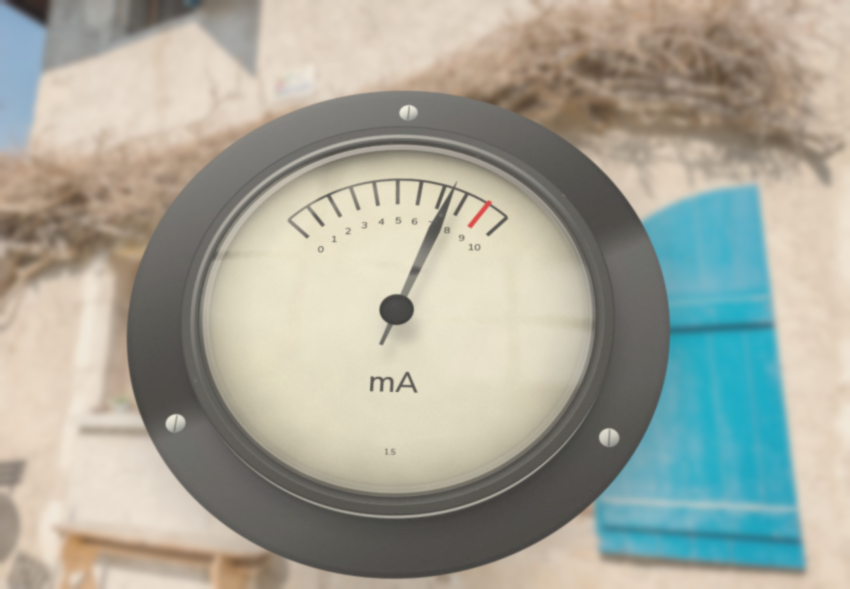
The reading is 7.5 mA
